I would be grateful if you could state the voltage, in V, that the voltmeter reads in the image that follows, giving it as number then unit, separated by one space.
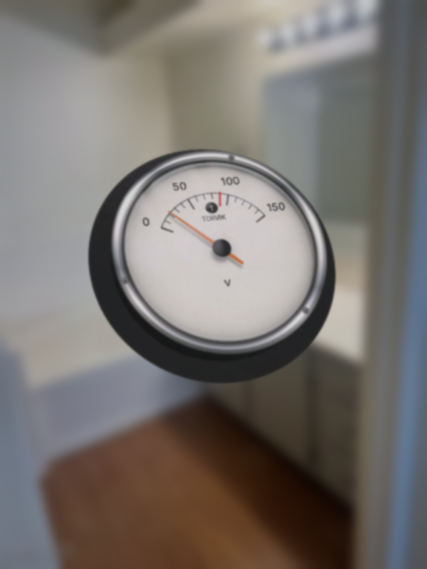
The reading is 20 V
